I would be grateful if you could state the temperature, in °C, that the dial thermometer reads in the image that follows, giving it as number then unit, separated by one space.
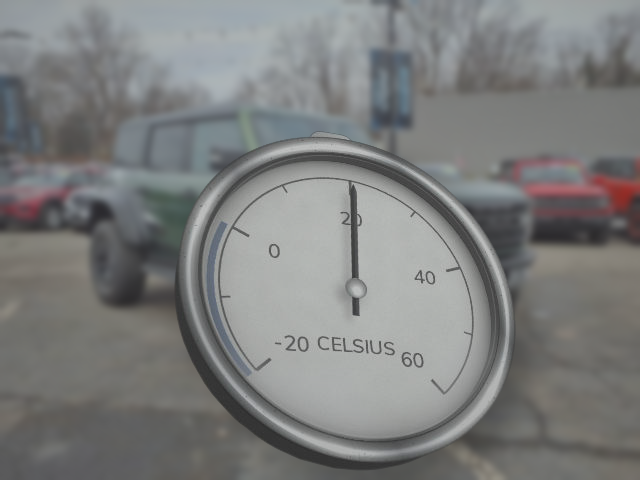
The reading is 20 °C
